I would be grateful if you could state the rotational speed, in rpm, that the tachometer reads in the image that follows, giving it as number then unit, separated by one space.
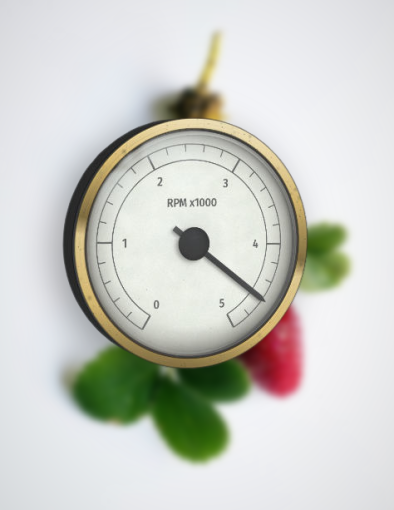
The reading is 4600 rpm
